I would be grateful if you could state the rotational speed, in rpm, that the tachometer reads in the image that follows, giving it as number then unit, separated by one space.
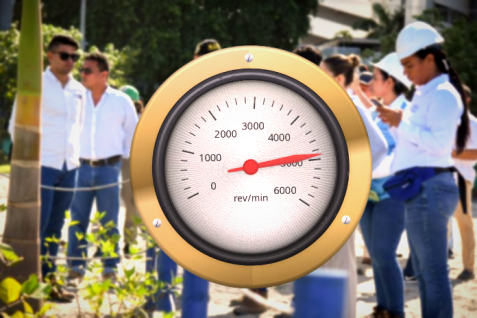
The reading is 4900 rpm
